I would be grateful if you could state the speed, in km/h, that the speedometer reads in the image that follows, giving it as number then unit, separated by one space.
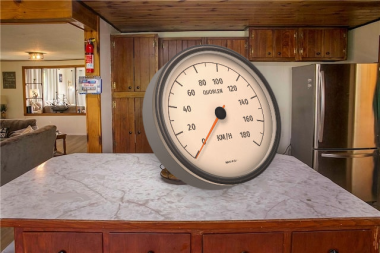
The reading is 0 km/h
